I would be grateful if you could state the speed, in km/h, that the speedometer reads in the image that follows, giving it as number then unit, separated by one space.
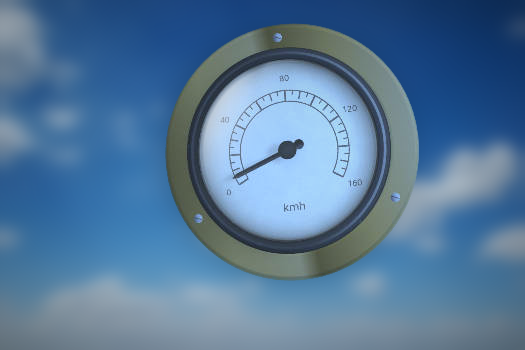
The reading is 5 km/h
